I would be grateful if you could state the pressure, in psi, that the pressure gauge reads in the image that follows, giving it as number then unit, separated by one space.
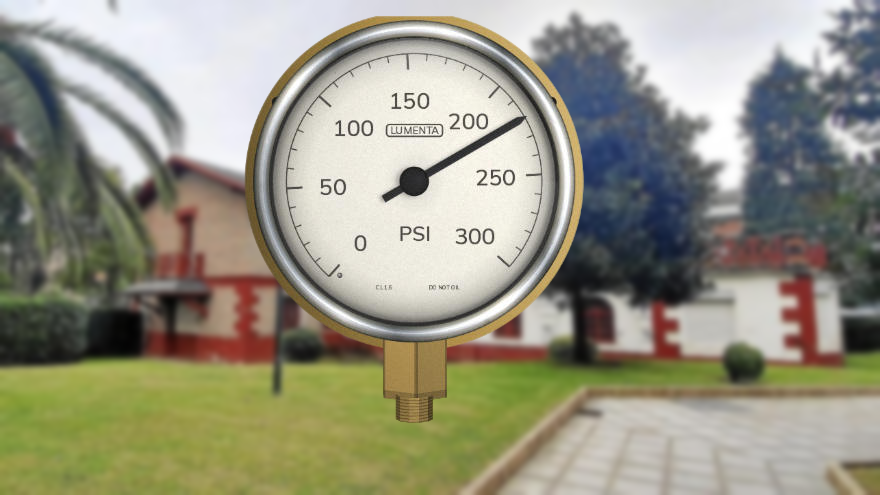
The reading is 220 psi
